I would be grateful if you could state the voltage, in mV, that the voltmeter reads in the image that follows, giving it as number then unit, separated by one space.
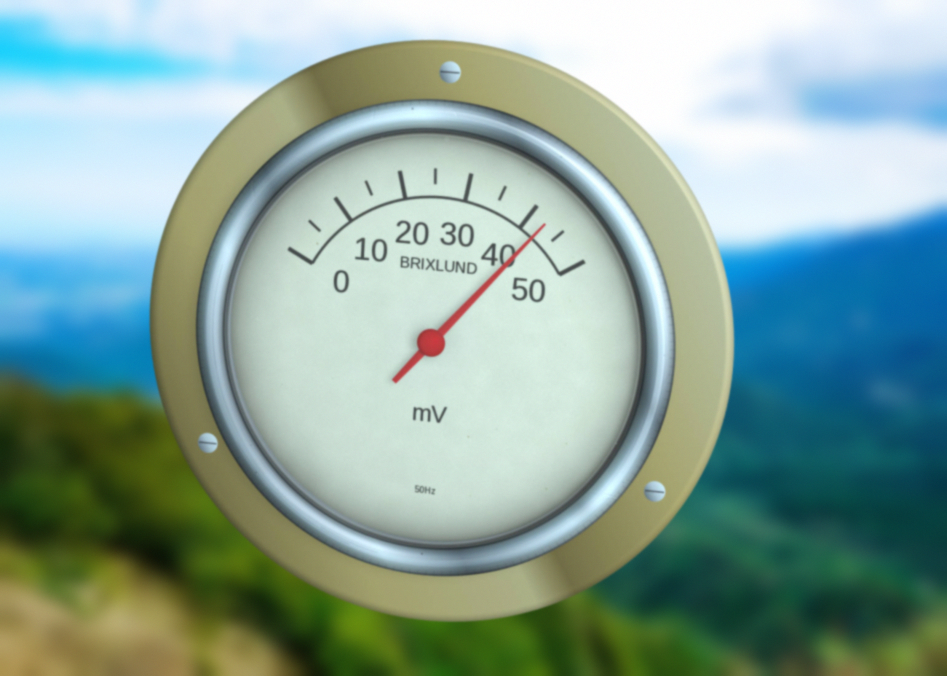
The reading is 42.5 mV
